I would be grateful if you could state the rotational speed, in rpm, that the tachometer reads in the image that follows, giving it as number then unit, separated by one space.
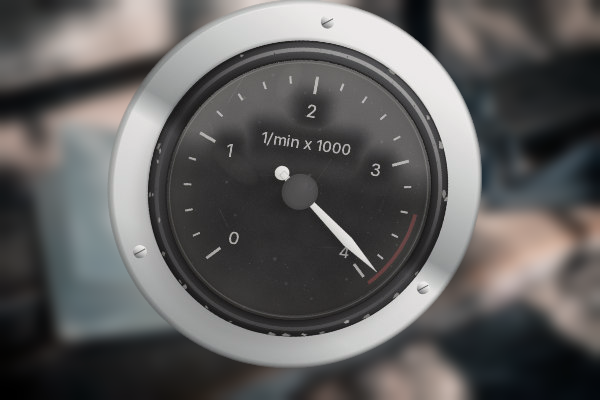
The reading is 3900 rpm
